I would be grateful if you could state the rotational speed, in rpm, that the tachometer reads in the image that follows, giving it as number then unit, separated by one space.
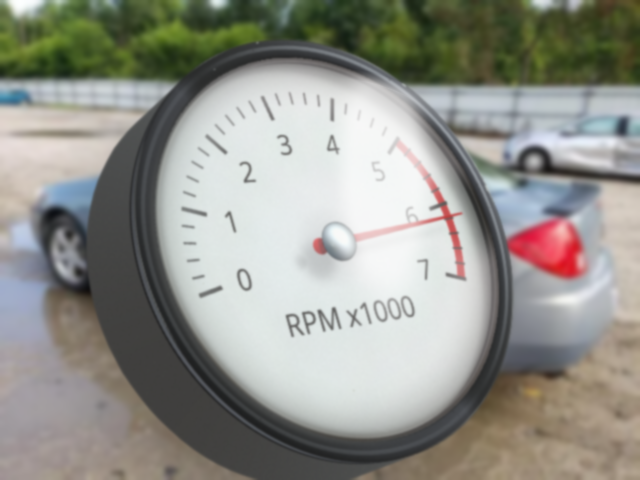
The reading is 6200 rpm
